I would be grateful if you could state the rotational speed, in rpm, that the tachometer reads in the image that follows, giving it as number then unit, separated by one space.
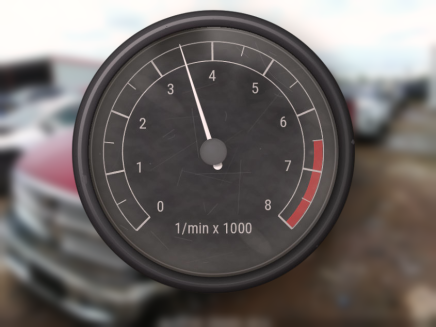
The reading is 3500 rpm
